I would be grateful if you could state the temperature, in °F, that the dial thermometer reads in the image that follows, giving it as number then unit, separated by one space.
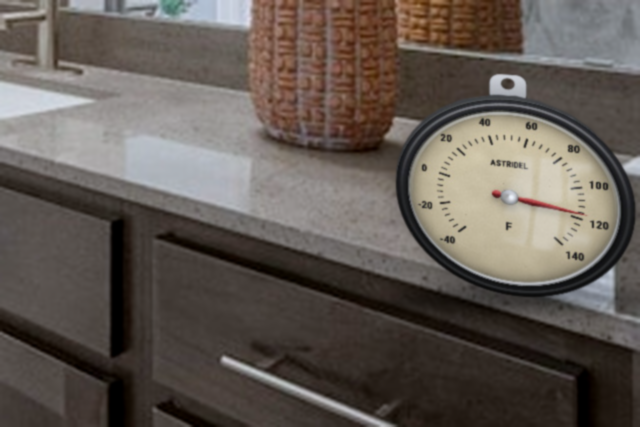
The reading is 116 °F
